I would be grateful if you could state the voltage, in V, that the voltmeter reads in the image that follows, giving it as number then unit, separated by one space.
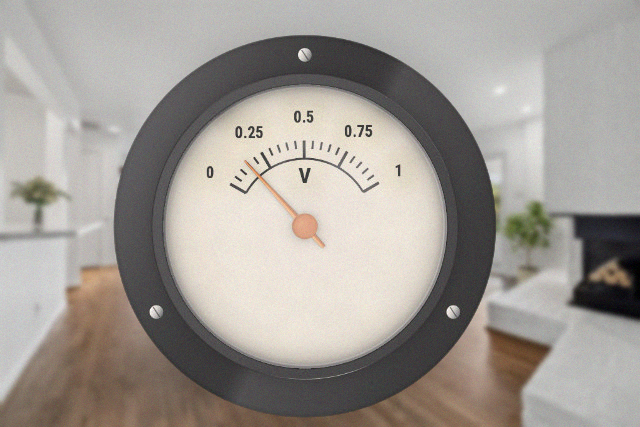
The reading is 0.15 V
